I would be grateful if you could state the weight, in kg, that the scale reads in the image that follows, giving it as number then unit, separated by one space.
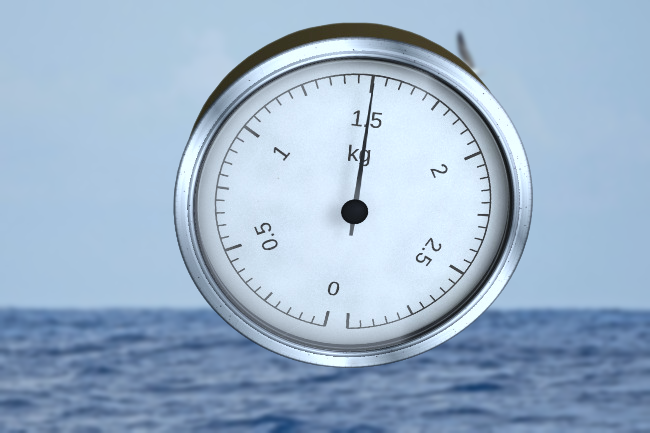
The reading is 1.5 kg
